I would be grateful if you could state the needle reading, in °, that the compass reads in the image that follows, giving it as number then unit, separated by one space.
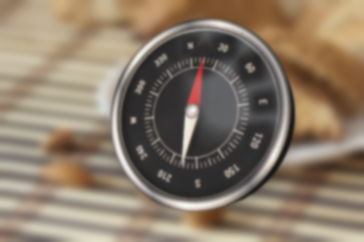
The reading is 15 °
